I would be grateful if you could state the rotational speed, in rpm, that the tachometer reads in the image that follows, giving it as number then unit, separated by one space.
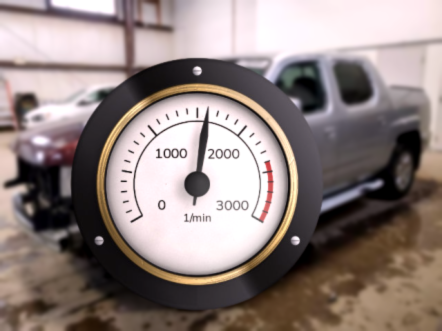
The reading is 1600 rpm
